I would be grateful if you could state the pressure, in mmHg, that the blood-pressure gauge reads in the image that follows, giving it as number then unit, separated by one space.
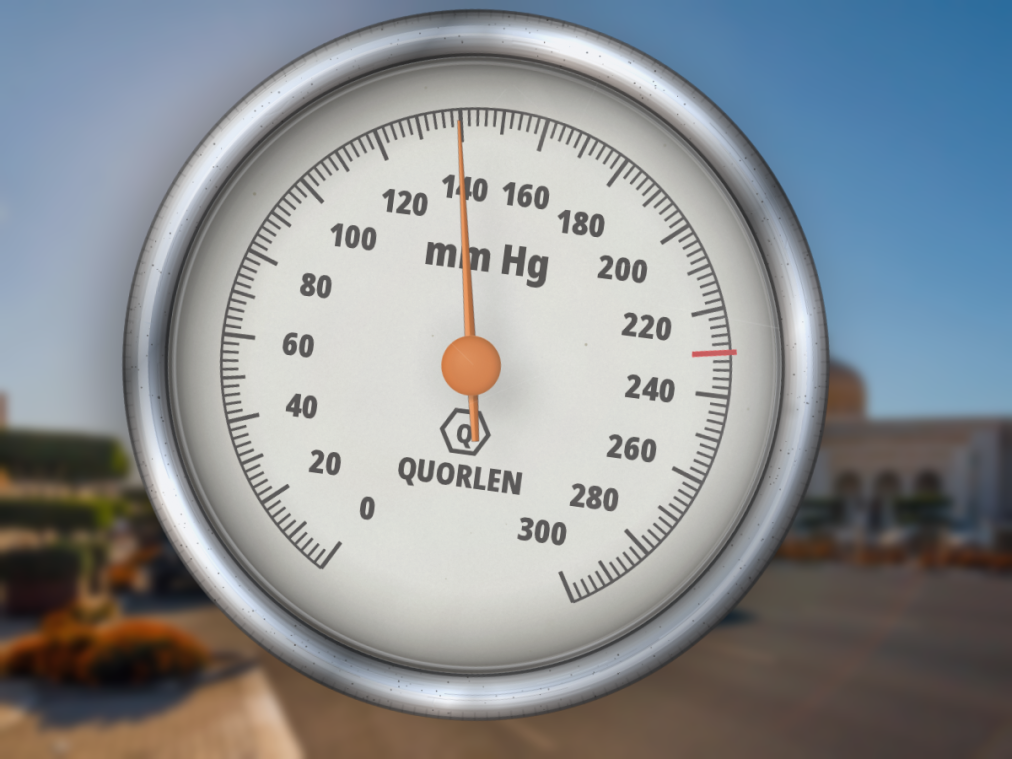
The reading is 140 mmHg
